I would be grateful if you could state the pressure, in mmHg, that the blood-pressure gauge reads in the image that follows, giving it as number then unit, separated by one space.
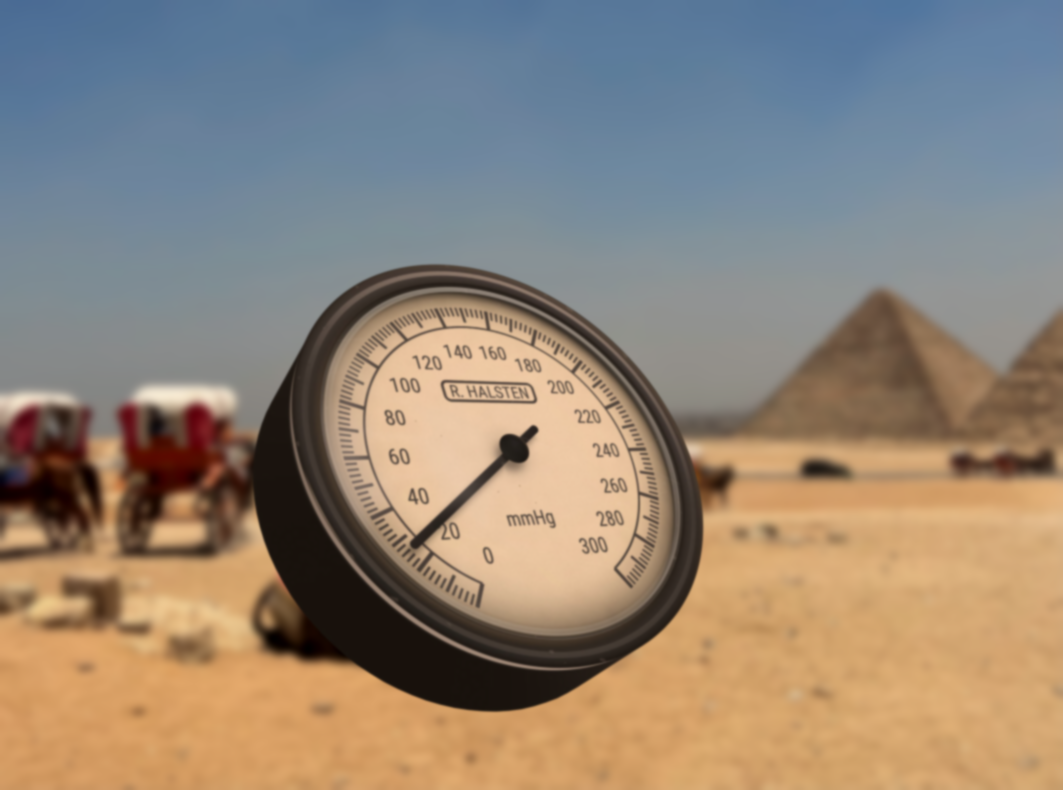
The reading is 26 mmHg
